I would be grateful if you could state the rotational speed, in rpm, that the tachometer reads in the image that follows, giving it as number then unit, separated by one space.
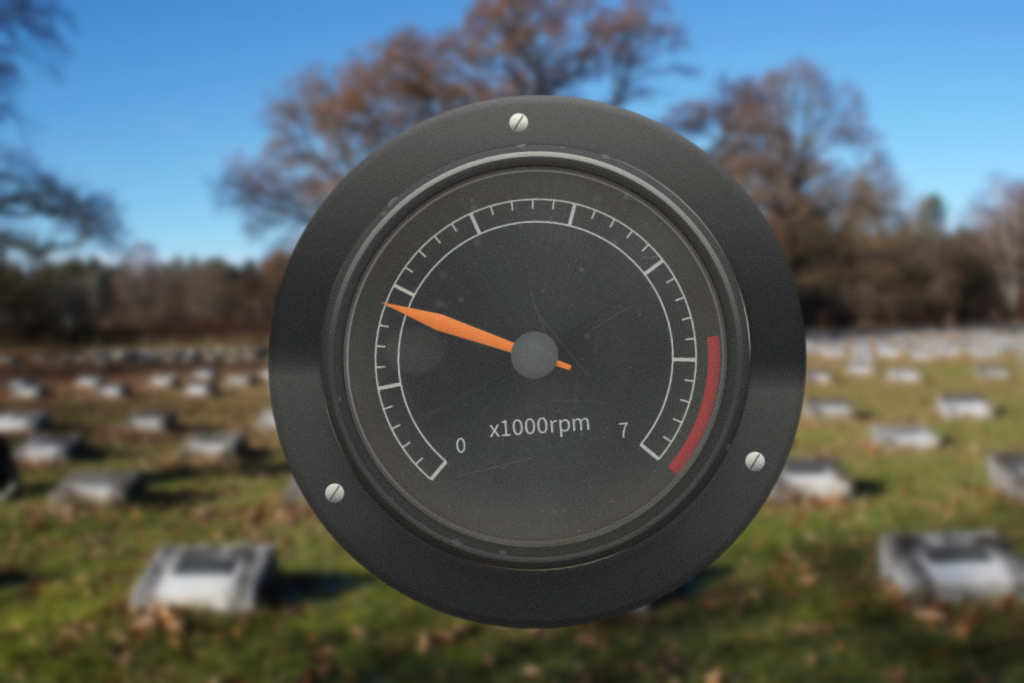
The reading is 1800 rpm
